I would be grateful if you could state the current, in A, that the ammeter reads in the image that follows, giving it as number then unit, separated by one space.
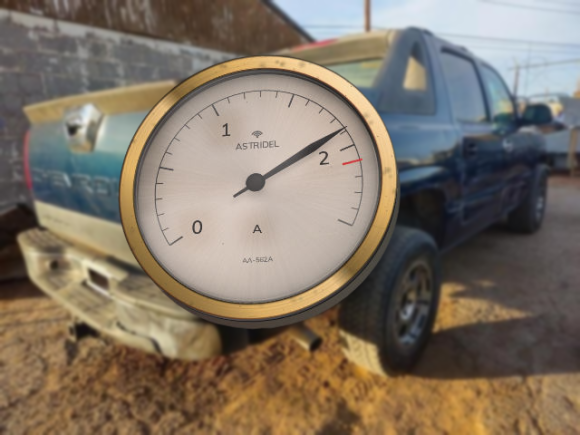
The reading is 1.9 A
